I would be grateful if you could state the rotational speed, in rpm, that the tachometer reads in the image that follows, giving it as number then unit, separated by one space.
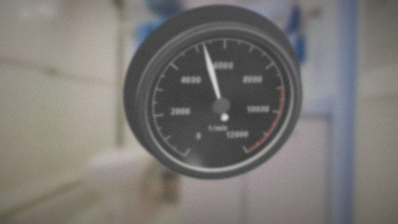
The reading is 5250 rpm
